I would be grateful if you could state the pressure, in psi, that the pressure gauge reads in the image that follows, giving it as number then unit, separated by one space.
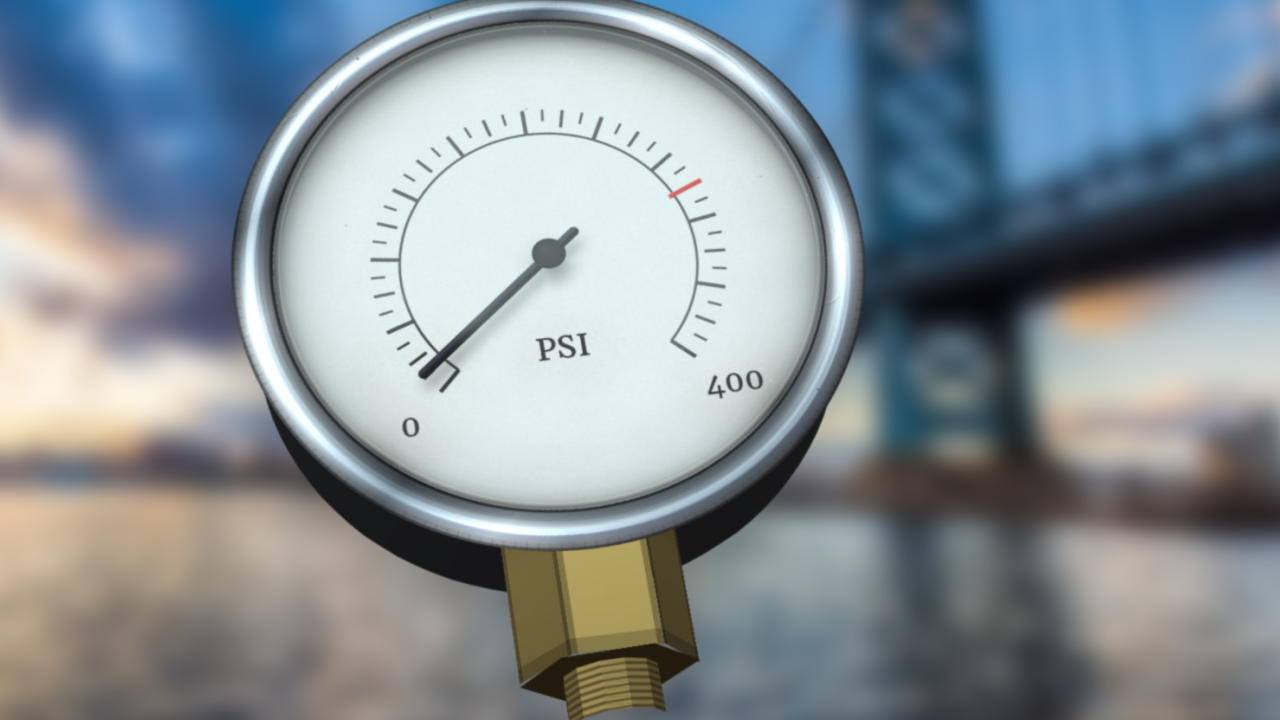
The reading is 10 psi
